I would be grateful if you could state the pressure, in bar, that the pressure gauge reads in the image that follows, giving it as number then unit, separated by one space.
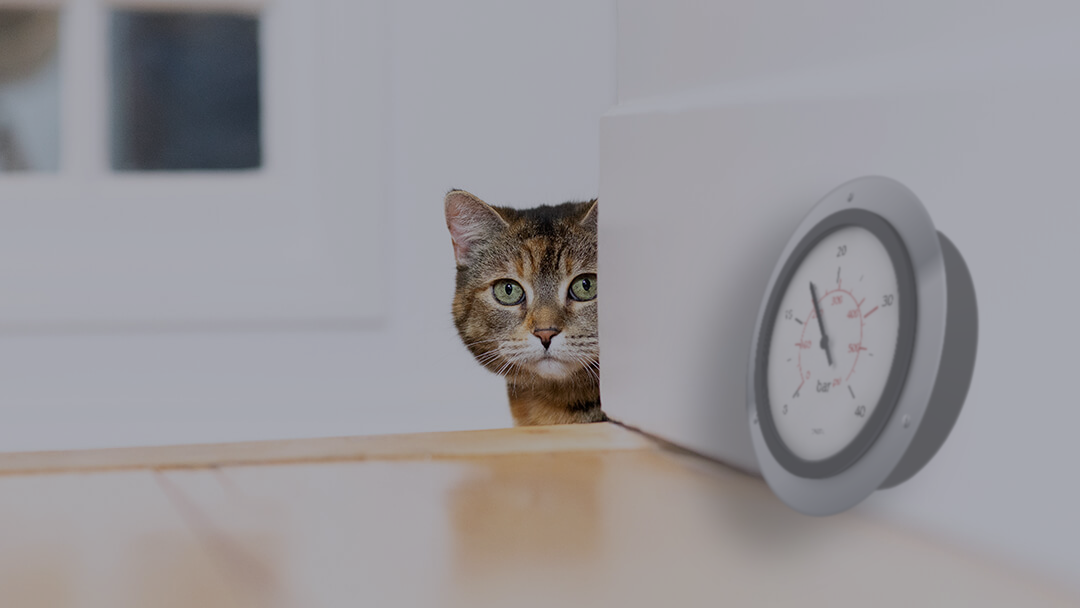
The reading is 15 bar
